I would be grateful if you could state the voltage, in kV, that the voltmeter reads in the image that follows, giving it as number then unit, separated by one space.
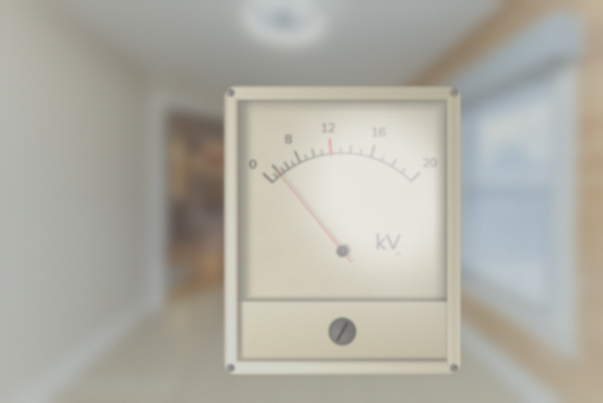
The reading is 4 kV
